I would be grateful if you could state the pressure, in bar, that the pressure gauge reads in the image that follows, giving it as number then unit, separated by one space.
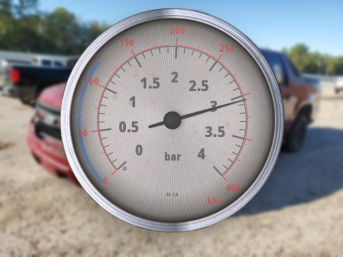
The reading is 3.05 bar
